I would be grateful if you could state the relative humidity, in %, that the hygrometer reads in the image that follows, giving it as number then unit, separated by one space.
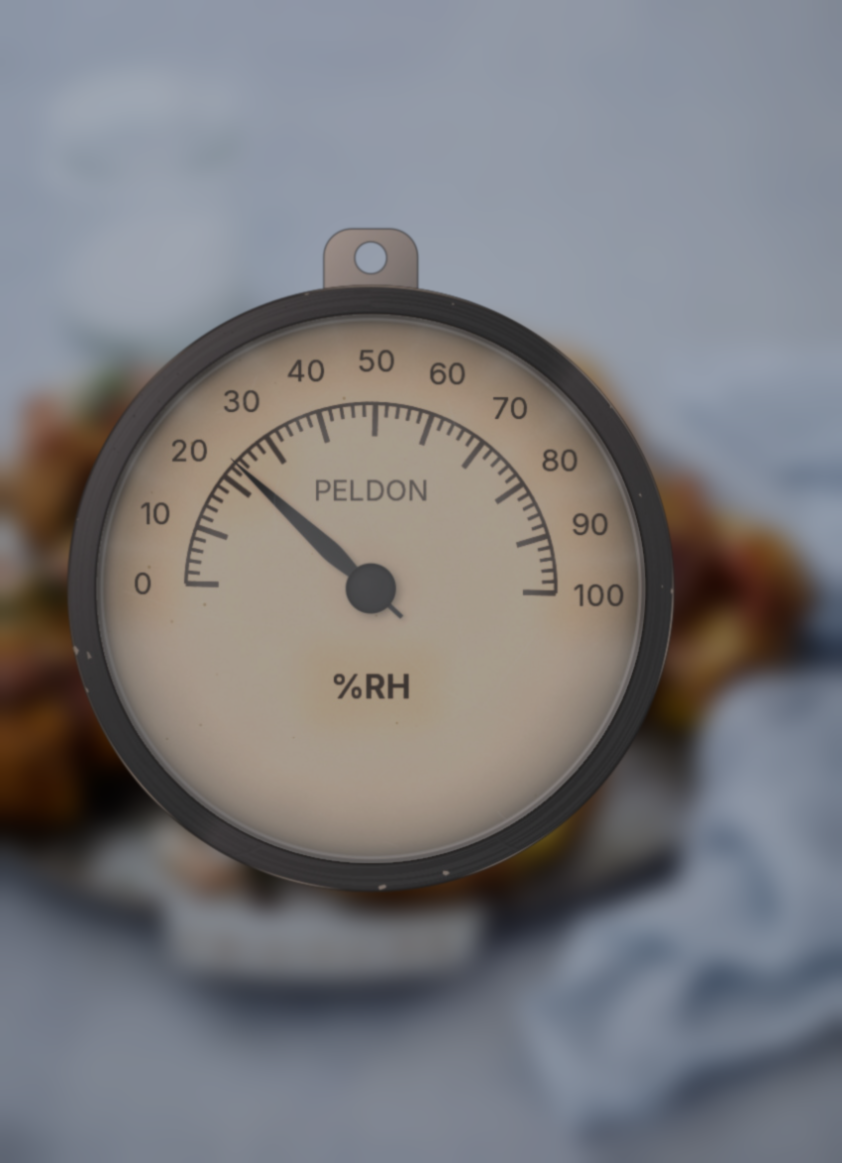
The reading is 23 %
